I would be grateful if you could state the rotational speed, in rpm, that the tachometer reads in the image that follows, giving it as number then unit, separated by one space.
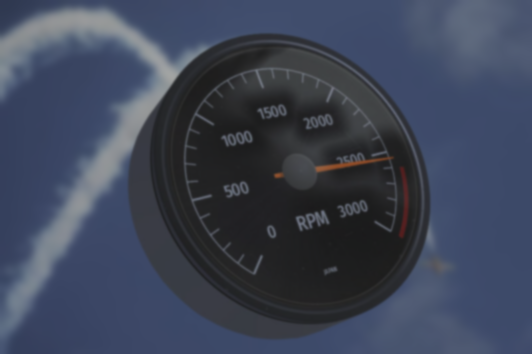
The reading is 2550 rpm
